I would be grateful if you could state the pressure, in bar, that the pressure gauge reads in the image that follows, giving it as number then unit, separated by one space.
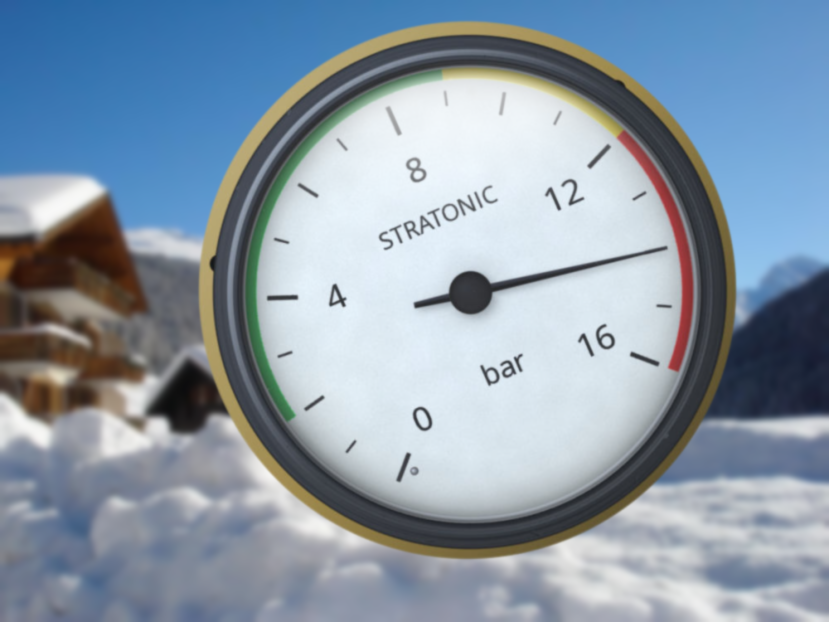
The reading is 14 bar
